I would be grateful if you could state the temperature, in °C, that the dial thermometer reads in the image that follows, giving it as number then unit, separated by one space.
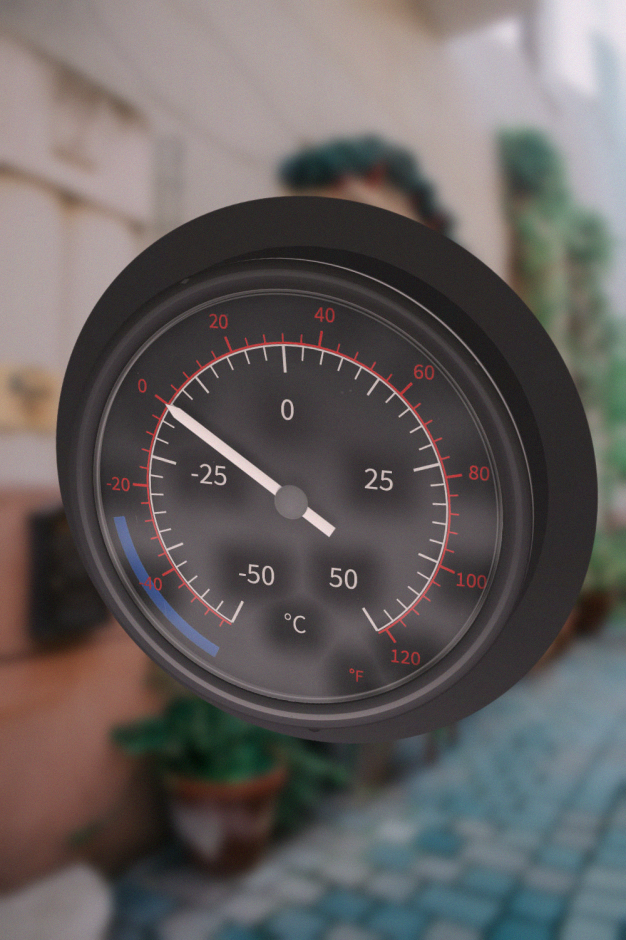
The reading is -17.5 °C
